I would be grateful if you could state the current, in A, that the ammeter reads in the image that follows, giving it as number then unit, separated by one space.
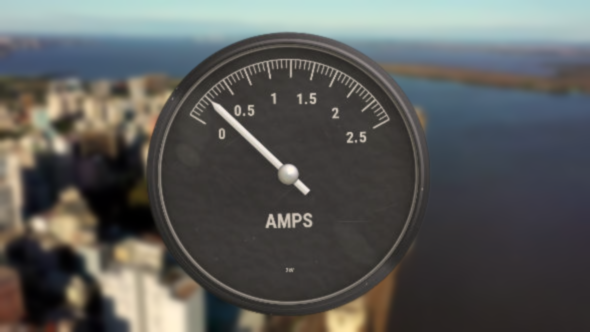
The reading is 0.25 A
